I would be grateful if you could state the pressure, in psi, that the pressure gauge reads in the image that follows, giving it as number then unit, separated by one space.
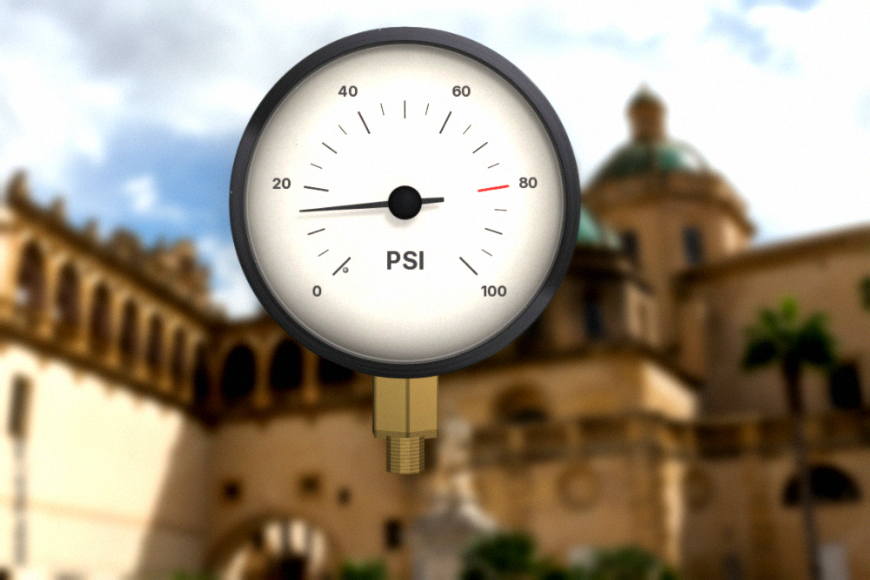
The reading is 15 psi
